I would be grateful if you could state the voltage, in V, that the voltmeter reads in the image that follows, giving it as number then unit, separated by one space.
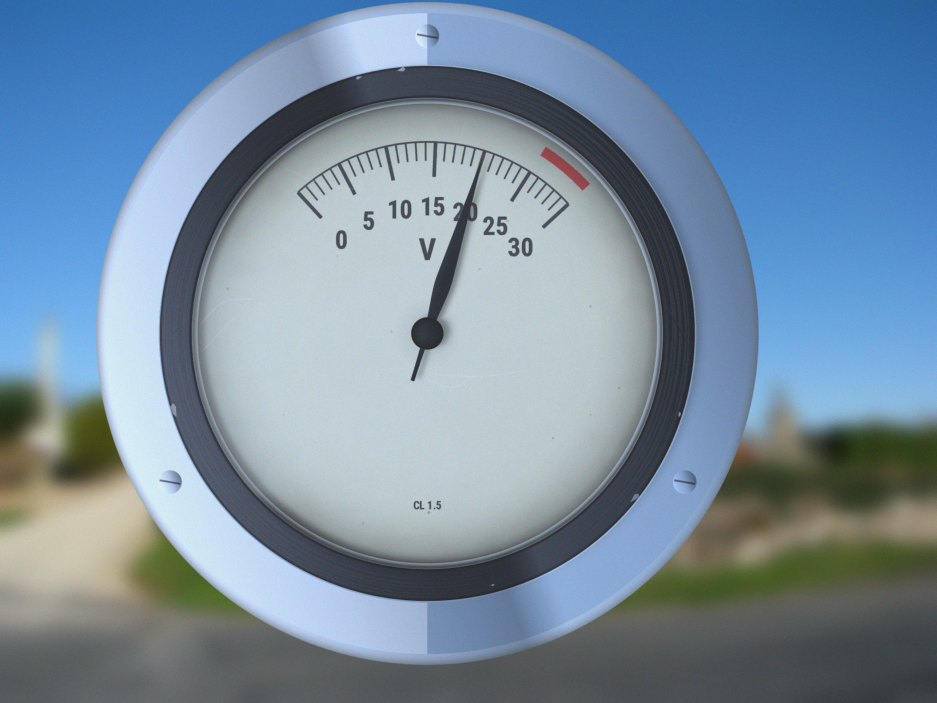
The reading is 20 V
